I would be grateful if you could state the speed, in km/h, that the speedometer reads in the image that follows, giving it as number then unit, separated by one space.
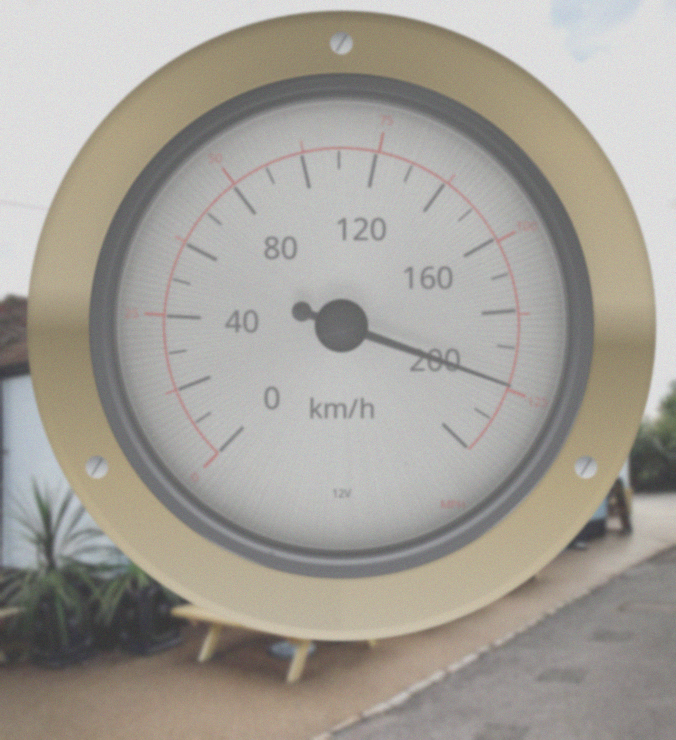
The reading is 200 km/h
